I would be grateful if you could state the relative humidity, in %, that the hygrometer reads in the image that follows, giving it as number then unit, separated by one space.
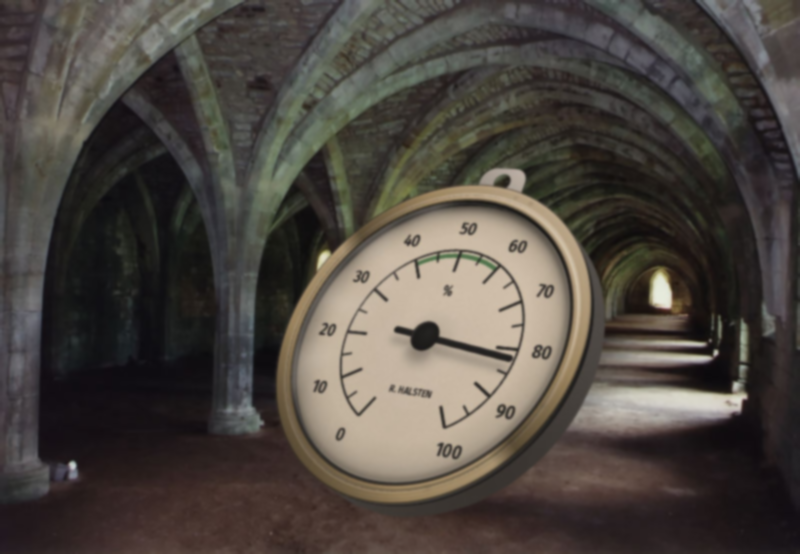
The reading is 82.5 %
